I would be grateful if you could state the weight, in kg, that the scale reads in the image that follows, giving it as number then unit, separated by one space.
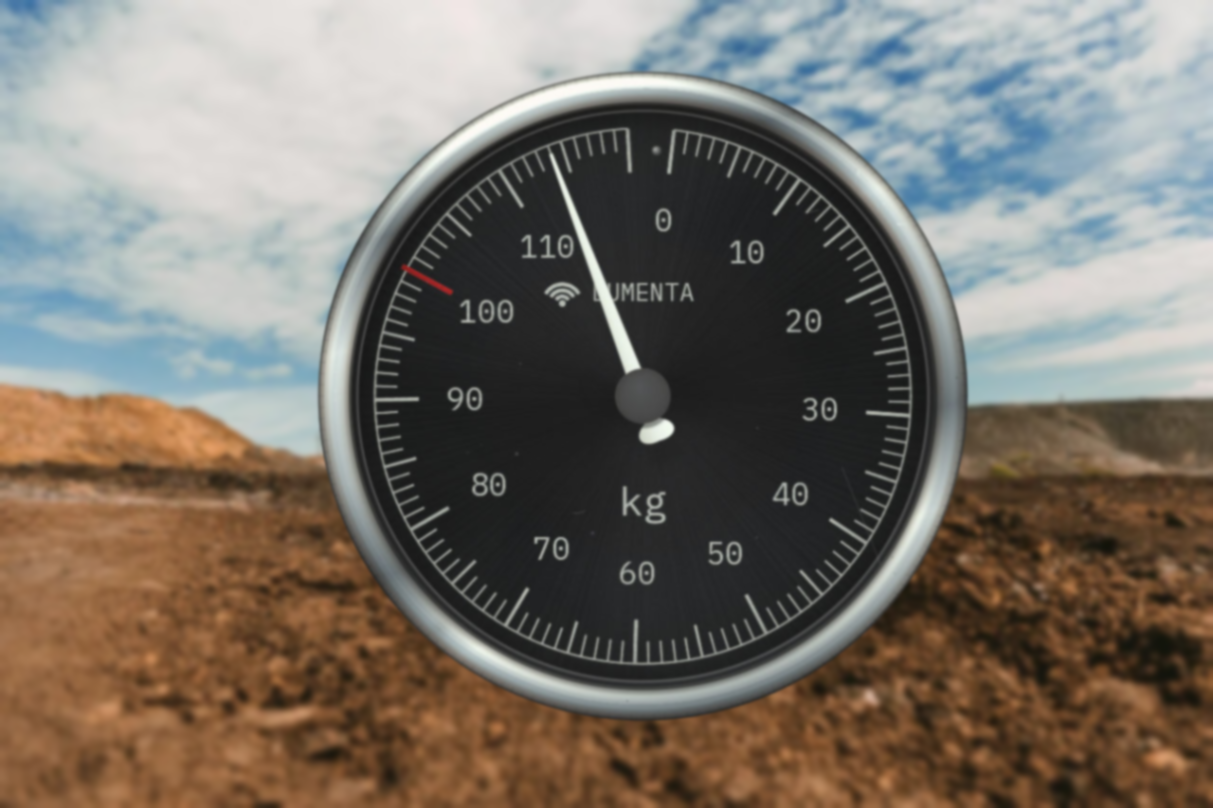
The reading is 114 kg
